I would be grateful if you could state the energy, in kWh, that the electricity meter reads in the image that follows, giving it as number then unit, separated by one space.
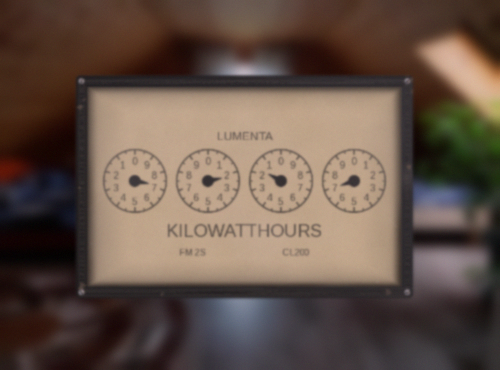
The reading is 7217 kWh
